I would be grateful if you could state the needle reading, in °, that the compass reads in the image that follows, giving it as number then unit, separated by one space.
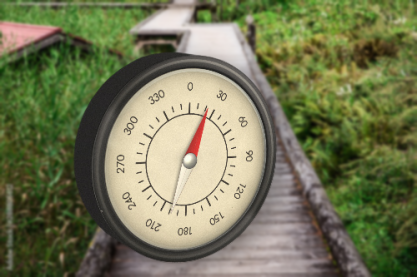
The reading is 20 °
